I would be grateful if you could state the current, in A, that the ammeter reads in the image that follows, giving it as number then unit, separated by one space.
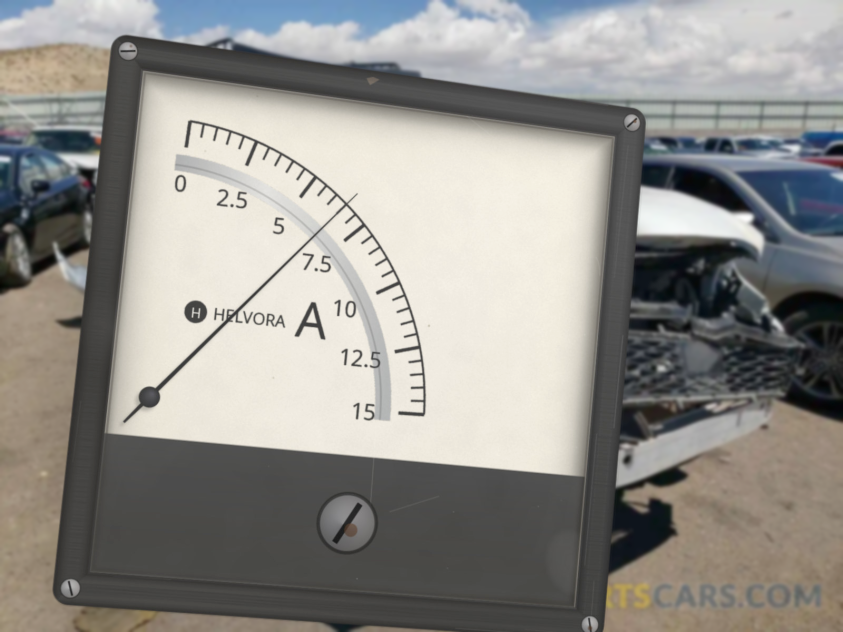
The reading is 6.5 A
